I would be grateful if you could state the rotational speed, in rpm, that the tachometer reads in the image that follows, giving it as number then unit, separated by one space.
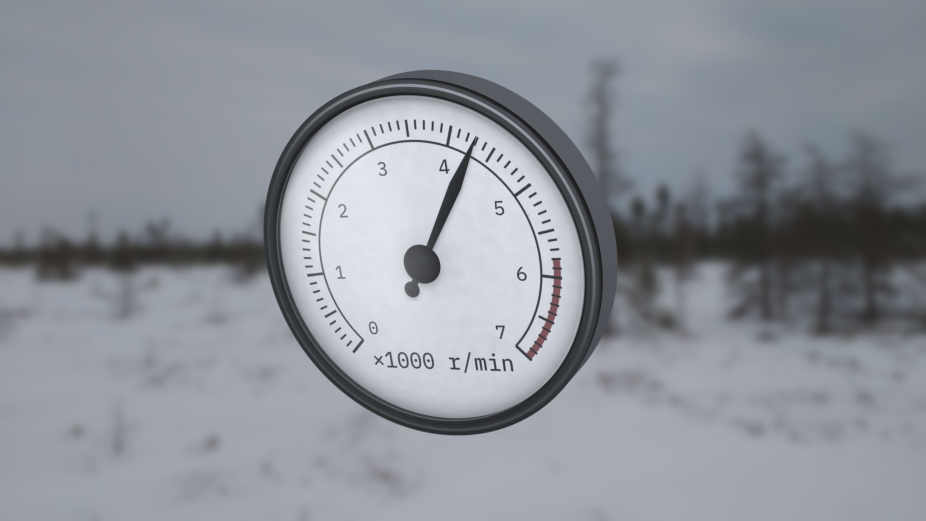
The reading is 4300 rpm
